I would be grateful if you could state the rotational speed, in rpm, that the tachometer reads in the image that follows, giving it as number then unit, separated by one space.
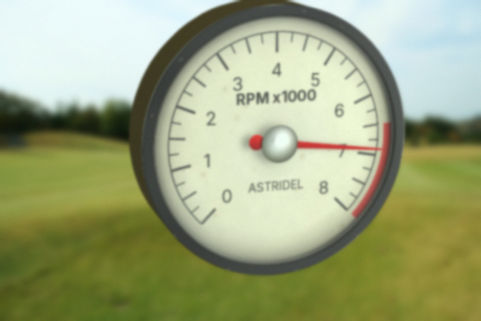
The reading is 6875 rpm
